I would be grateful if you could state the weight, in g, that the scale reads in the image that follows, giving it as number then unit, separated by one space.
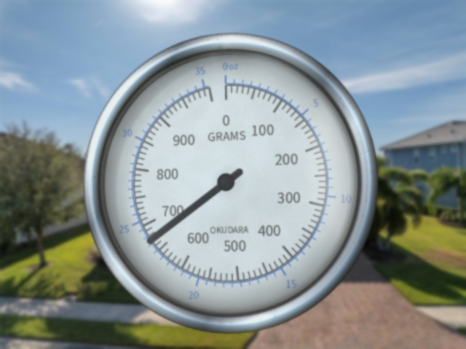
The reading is 670 g
